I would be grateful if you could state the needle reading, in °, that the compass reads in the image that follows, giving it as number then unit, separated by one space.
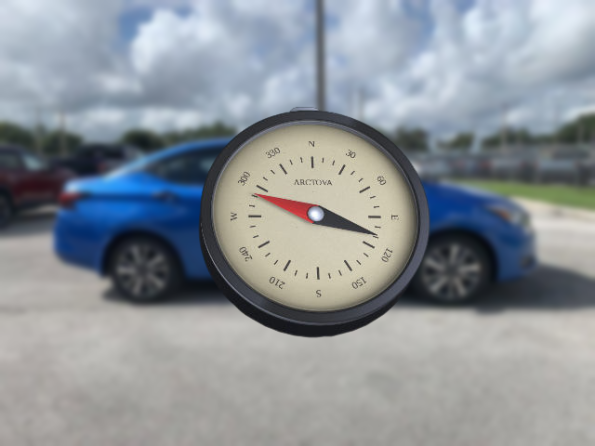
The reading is 290 °
